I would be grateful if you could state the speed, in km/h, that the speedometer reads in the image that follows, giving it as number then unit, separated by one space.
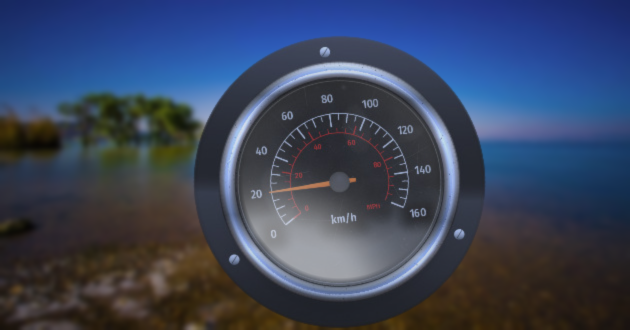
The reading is 20 km/h
